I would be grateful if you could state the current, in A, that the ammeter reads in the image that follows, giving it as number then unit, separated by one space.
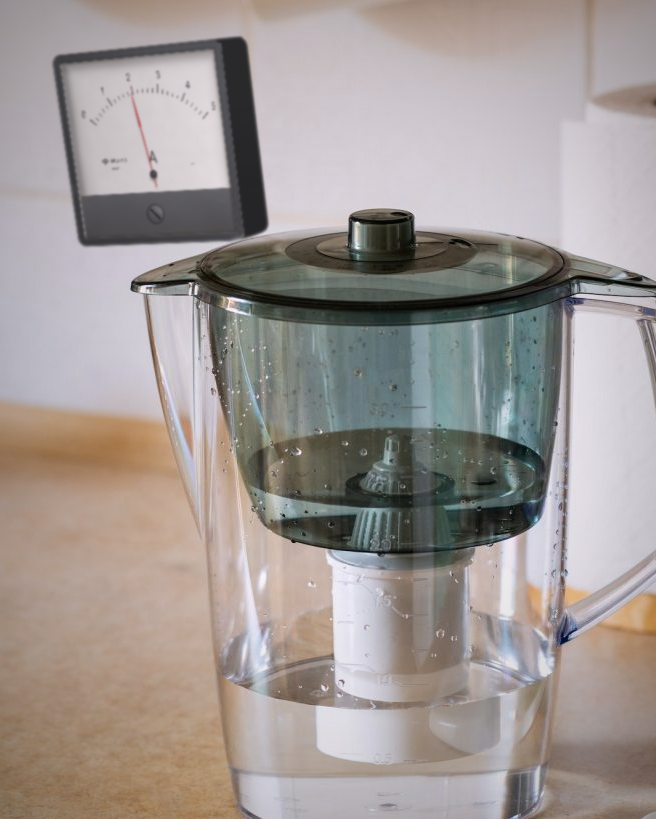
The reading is 2 A
